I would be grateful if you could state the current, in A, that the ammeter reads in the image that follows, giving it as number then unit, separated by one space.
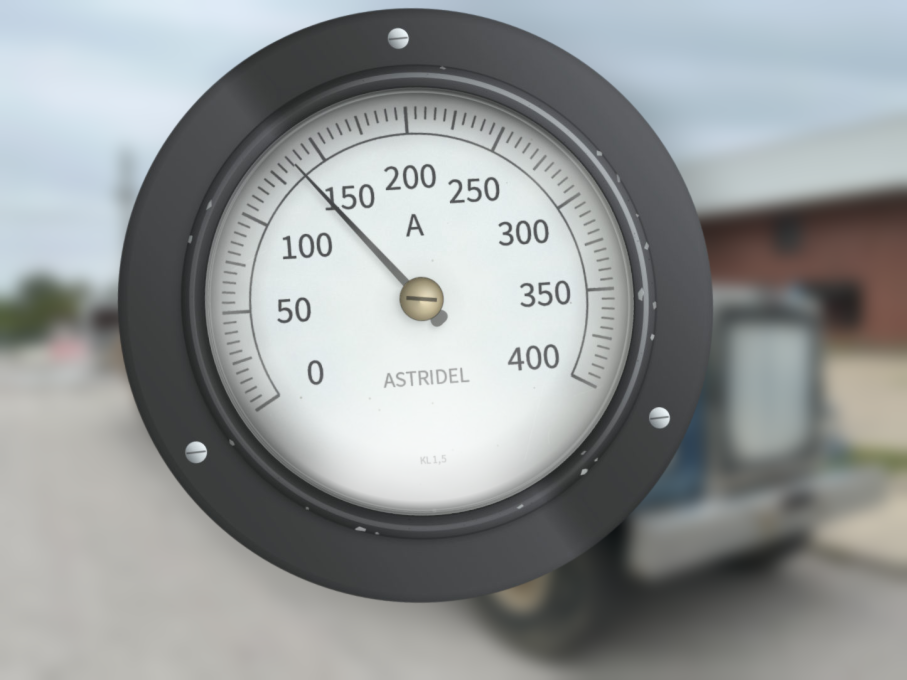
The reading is 135 A
